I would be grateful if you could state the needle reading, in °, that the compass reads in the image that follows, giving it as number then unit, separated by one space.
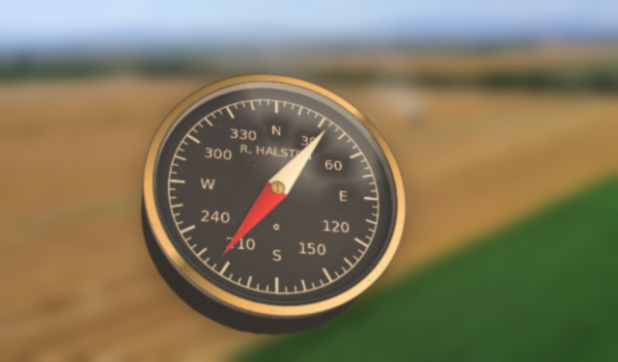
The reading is 215 °
